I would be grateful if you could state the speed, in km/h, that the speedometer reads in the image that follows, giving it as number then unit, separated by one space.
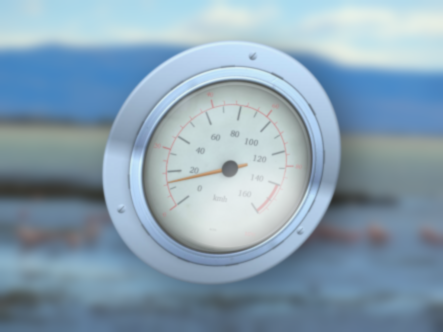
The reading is 15 km/h
